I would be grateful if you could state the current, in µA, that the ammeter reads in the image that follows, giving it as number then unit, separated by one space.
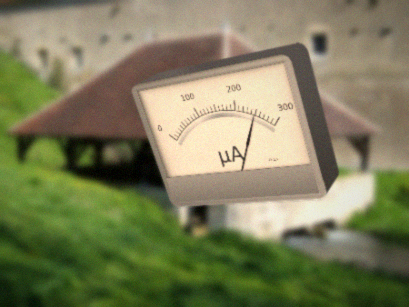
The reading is 250 µA
